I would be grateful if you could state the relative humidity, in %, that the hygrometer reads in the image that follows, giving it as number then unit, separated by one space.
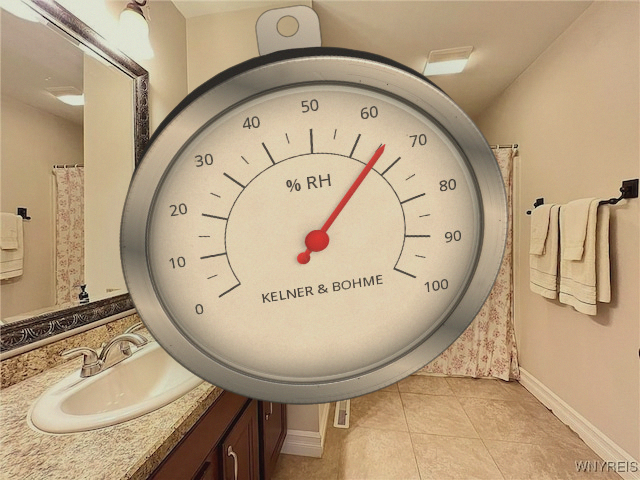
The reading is 65 %
